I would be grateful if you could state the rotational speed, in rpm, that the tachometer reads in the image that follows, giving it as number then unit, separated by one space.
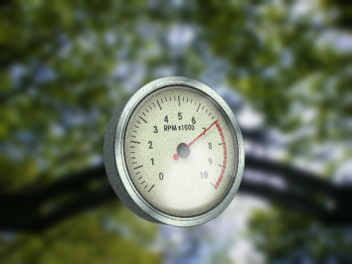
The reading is 7000 rpm
